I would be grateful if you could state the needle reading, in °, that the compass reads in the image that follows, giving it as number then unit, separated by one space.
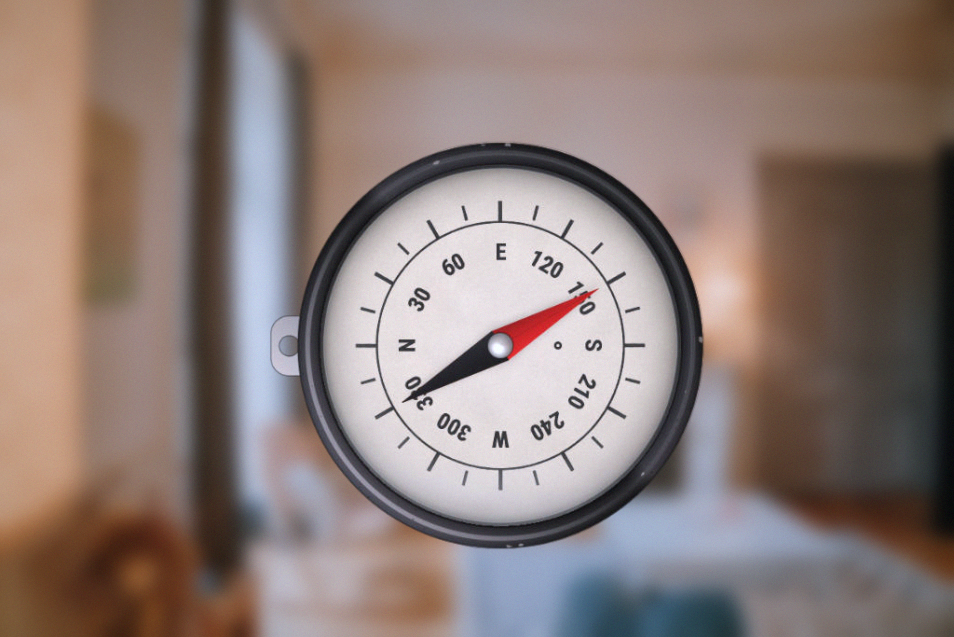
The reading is 150 °
